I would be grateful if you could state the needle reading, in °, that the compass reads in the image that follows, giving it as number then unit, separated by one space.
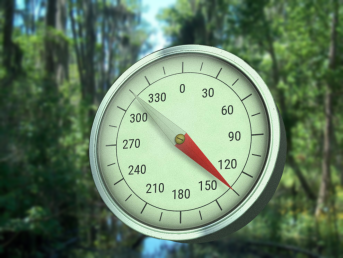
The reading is 135 °
